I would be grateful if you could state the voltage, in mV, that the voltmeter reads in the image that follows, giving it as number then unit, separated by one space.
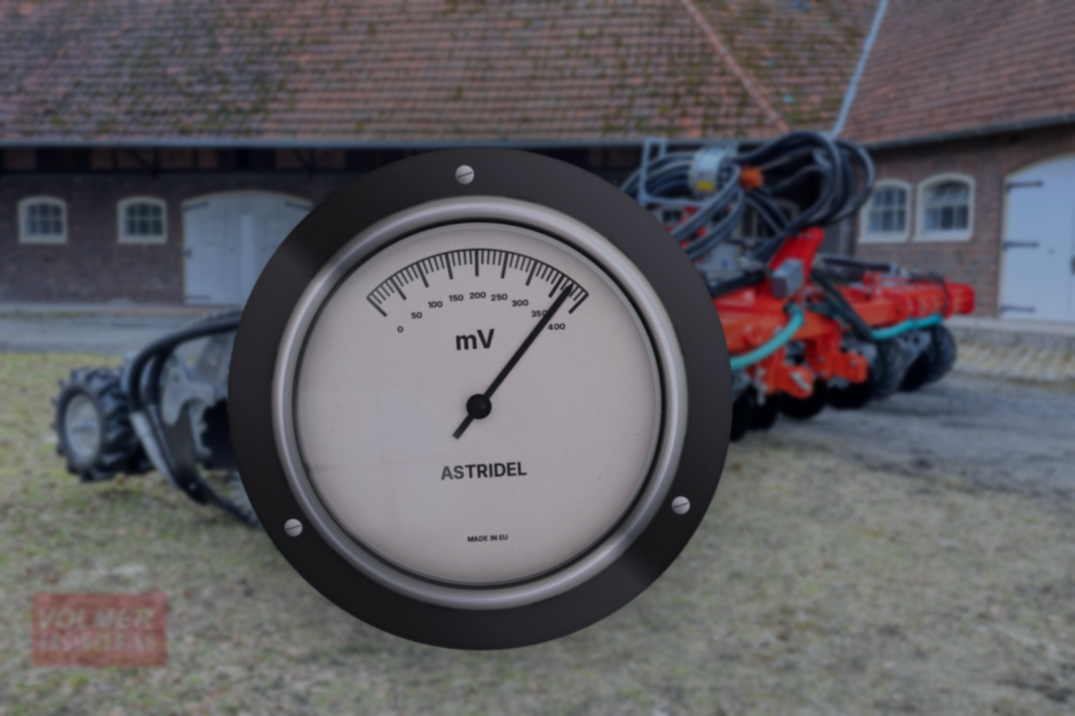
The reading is 370 mV
